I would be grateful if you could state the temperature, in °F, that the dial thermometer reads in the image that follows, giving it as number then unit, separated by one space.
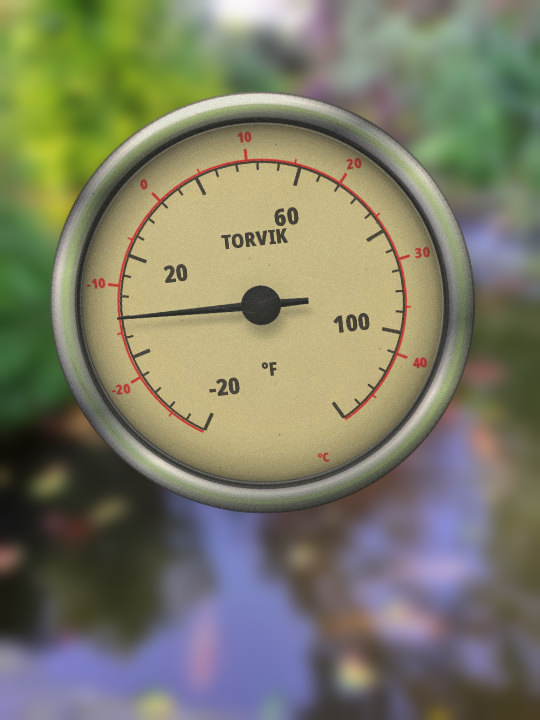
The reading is 8 °F
